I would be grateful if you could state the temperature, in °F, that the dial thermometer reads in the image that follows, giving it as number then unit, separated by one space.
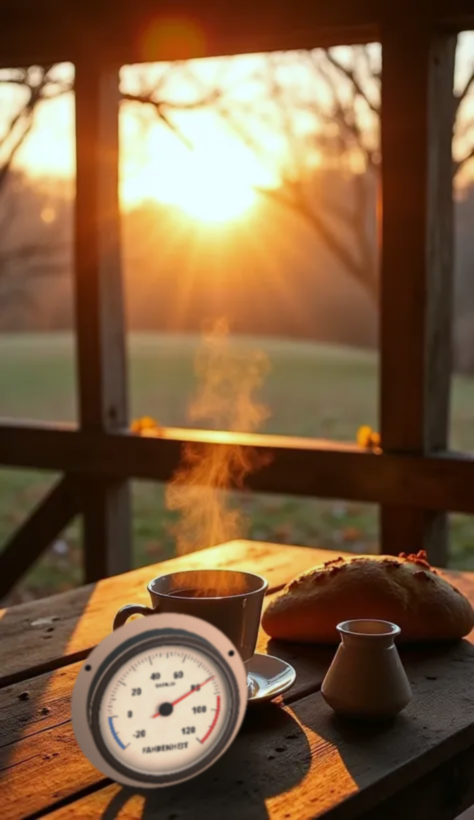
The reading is 80 °F
